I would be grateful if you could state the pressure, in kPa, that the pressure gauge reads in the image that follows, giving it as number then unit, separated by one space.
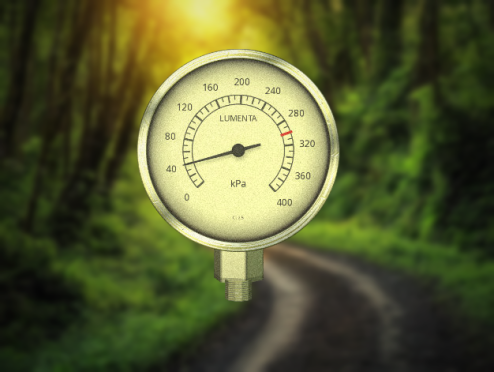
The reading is 40 kPa
